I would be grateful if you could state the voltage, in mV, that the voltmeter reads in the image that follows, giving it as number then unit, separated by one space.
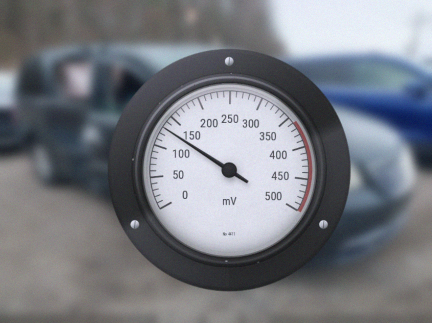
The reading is 130 mV
